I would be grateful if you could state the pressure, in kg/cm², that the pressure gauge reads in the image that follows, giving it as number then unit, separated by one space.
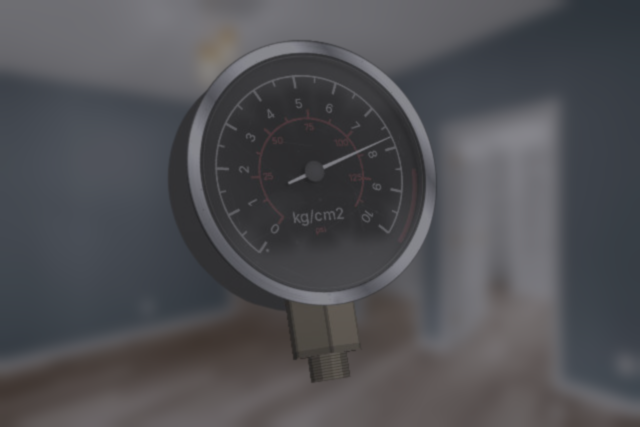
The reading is 7.75 kg/cm²
